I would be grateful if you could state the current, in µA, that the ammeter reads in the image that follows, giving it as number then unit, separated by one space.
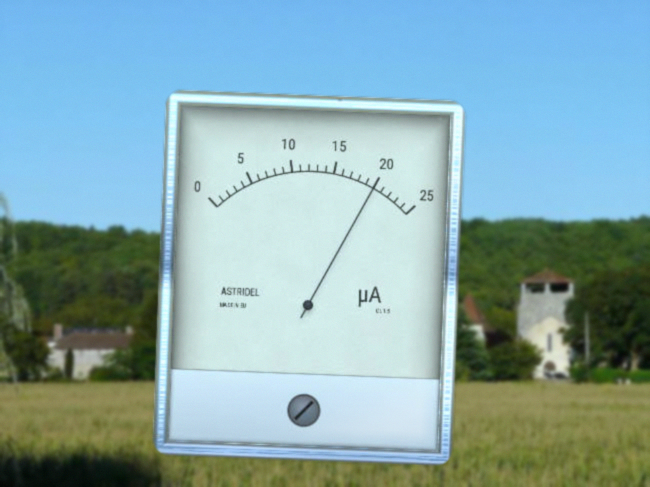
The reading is 20 µA
